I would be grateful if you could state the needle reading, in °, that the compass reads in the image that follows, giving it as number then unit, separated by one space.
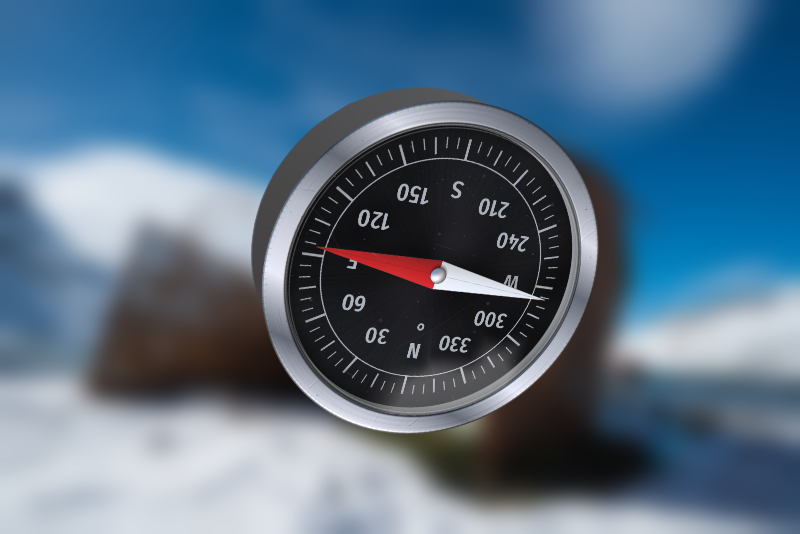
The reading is 95 °
